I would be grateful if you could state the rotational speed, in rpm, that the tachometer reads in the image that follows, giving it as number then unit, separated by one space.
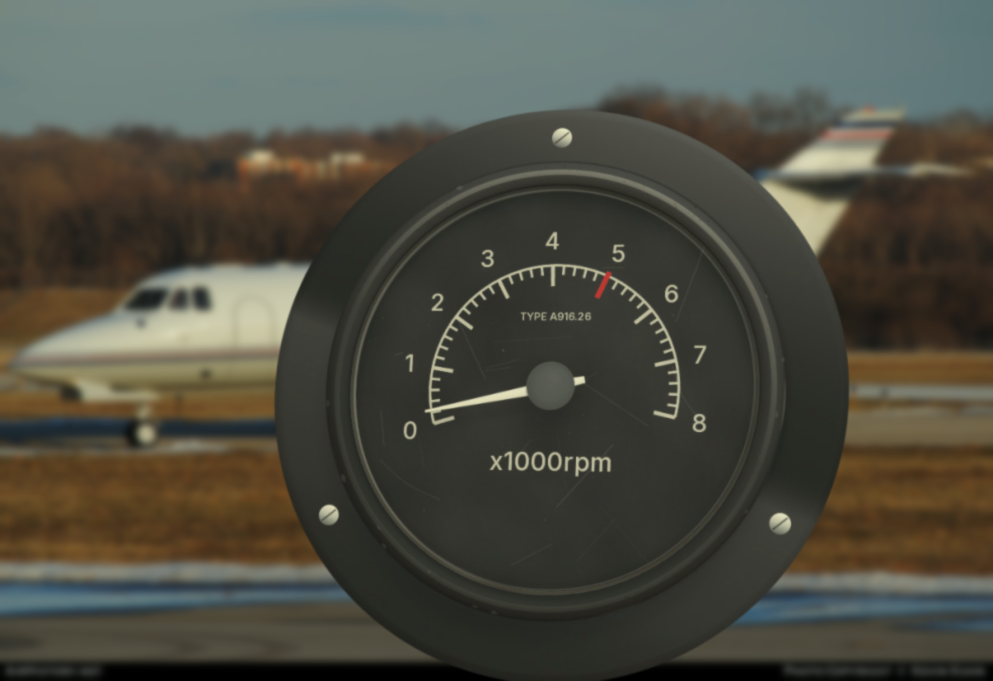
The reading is 200 rpm
